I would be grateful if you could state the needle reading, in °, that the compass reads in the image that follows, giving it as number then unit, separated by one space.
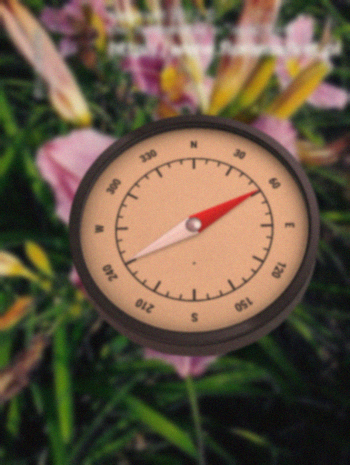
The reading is 60 °
